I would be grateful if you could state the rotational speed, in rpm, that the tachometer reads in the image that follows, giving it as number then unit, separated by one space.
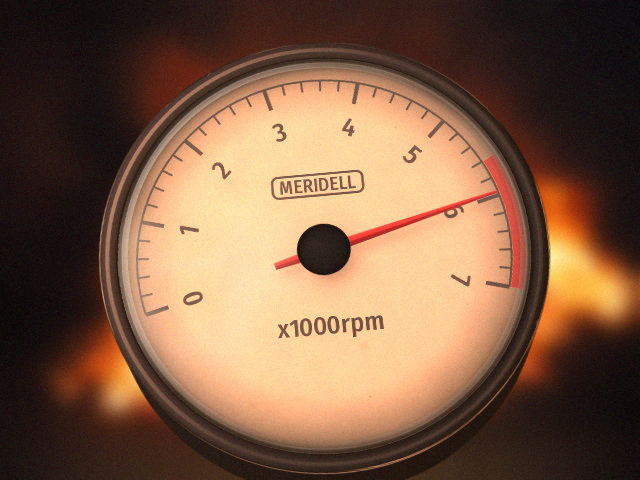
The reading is 6000 rpm
